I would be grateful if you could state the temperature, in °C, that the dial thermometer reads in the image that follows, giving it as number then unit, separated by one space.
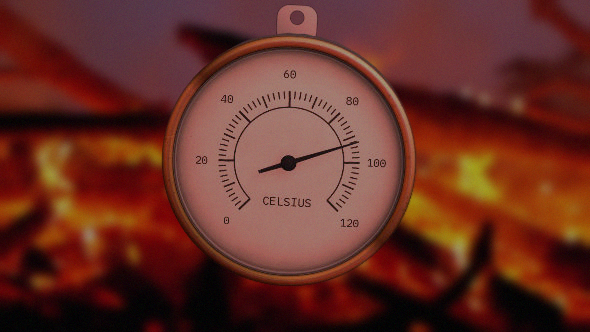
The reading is 92 °C
